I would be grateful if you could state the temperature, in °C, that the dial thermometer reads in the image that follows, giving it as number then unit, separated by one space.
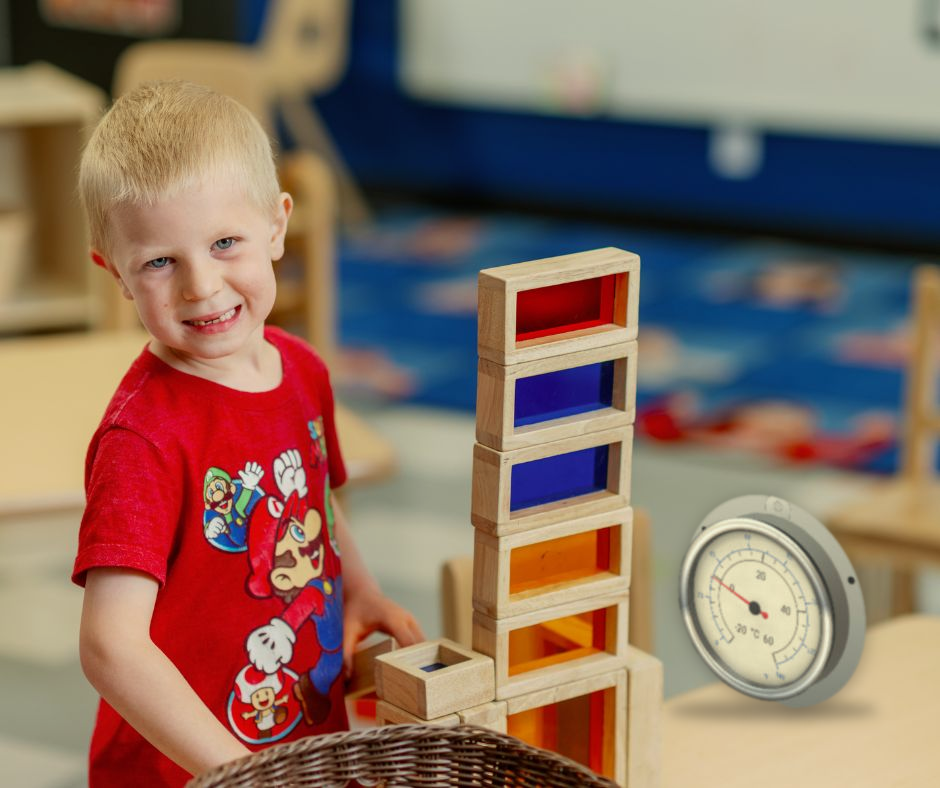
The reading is 0 °C
